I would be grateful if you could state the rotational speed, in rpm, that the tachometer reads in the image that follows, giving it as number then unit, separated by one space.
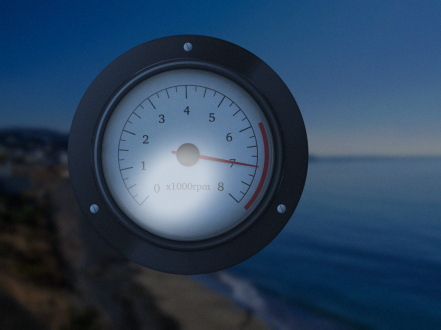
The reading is 7000 rpm
